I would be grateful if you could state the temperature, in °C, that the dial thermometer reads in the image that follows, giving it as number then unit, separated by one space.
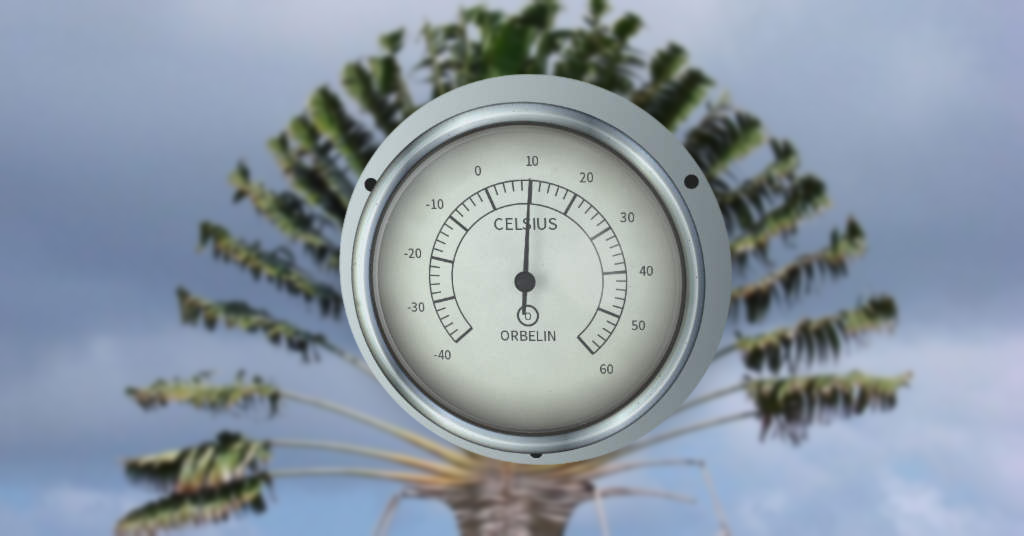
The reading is 10 °C
